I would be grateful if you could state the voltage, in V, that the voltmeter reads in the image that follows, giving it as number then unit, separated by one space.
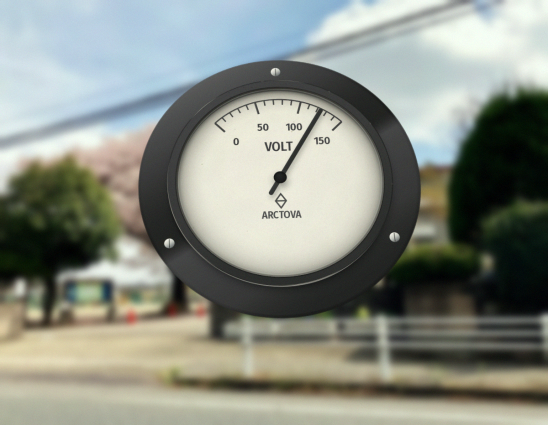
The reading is 125 V
